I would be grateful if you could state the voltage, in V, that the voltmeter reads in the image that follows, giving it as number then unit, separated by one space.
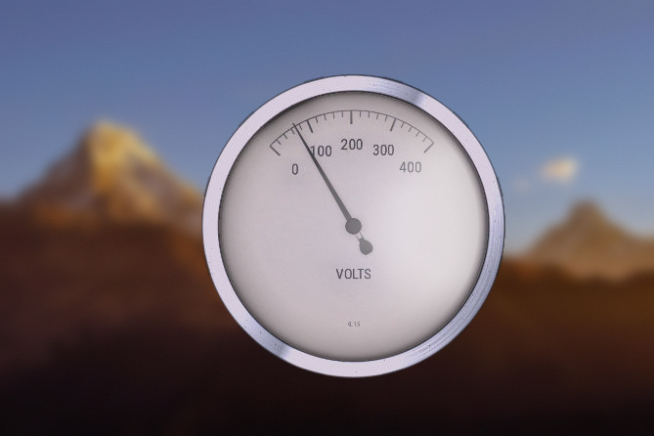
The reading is 70 V
